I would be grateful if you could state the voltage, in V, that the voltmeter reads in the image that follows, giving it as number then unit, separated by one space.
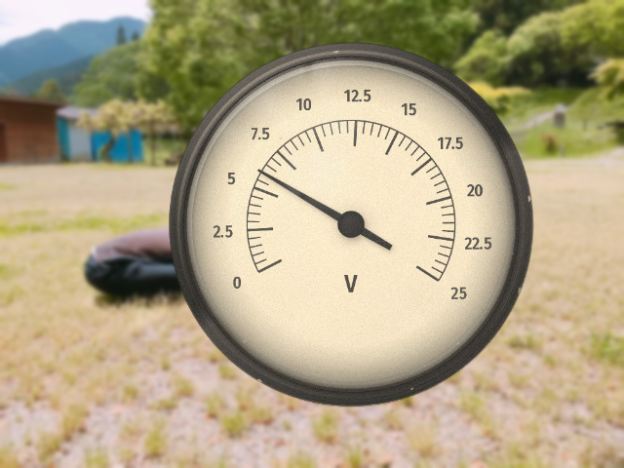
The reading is 6 V
